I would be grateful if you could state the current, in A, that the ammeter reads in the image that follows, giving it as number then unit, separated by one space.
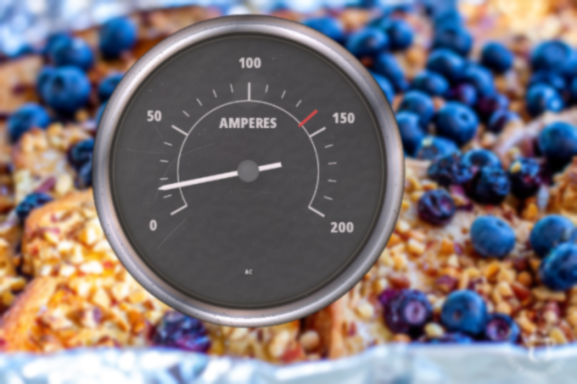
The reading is 15 A
